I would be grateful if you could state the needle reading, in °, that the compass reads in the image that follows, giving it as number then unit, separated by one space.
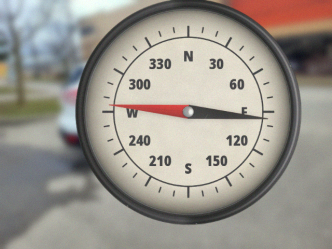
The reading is 275 °
